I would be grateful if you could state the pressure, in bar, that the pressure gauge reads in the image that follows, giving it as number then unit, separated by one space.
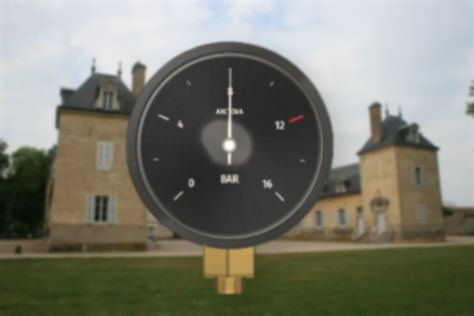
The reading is 8 bar
